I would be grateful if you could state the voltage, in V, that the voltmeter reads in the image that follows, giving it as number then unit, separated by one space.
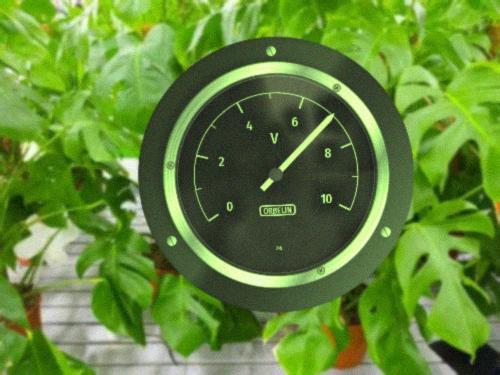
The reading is 7 V
